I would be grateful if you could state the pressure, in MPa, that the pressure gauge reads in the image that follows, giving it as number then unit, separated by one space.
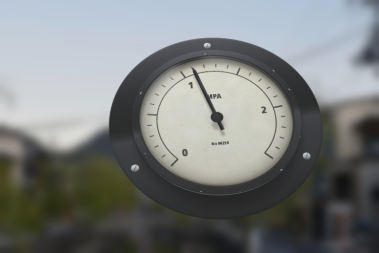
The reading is 1.1 MPa
